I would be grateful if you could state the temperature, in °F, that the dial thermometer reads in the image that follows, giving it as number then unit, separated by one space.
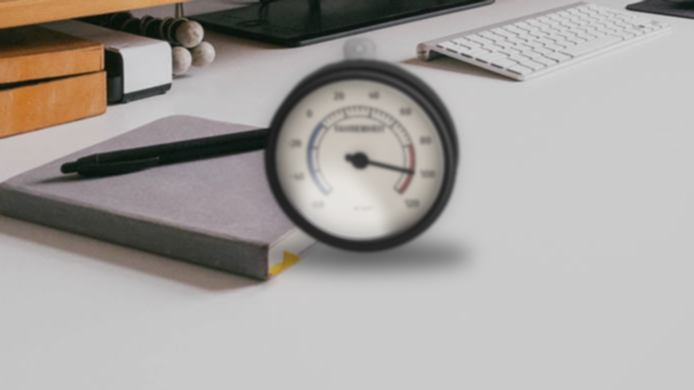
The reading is 100 °F
